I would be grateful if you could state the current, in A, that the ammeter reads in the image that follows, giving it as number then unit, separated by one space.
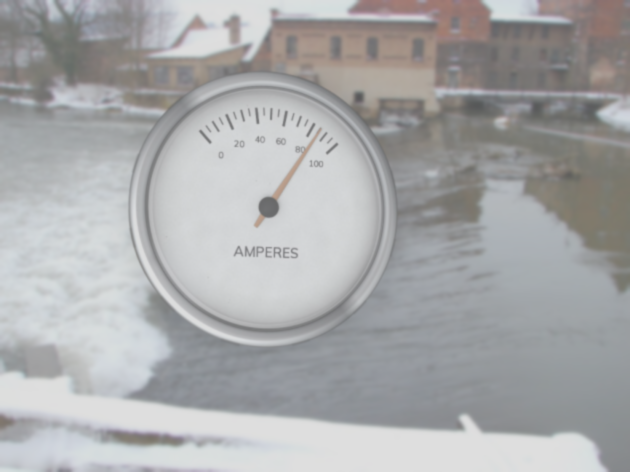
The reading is 85 A
